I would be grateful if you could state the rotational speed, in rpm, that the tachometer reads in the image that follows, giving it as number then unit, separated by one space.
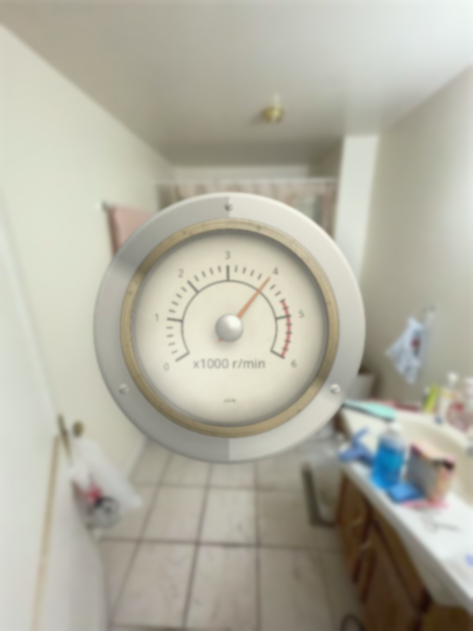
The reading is 4000 rpm
